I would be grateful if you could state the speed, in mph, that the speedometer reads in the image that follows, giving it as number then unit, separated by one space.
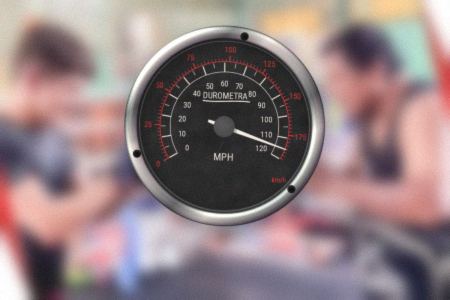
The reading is 115 mph
